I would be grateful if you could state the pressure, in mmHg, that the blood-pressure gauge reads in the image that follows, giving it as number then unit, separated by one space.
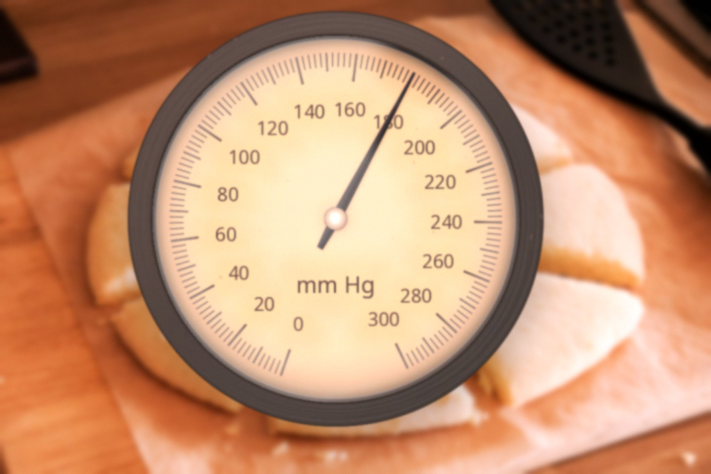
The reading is 180 mmHg
